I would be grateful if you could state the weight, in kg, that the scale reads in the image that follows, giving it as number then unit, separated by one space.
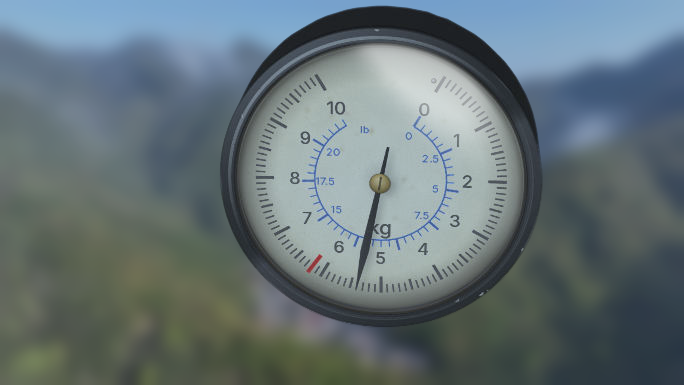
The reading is 5.4 kg
